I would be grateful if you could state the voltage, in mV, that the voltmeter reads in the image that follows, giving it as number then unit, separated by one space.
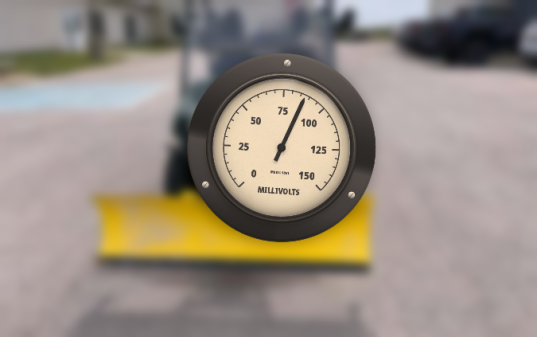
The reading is 87.5 mV
